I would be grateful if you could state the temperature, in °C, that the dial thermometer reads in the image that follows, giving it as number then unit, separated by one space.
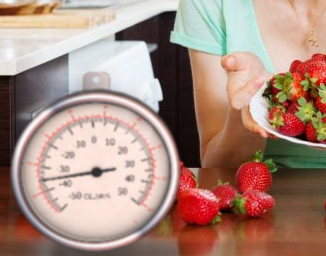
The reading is -35 °C
